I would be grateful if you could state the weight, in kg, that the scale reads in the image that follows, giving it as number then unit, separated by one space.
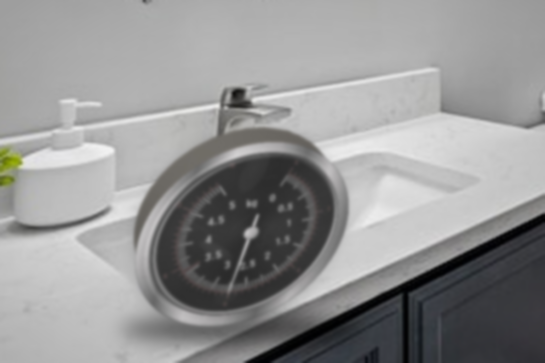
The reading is 2.75 kg
